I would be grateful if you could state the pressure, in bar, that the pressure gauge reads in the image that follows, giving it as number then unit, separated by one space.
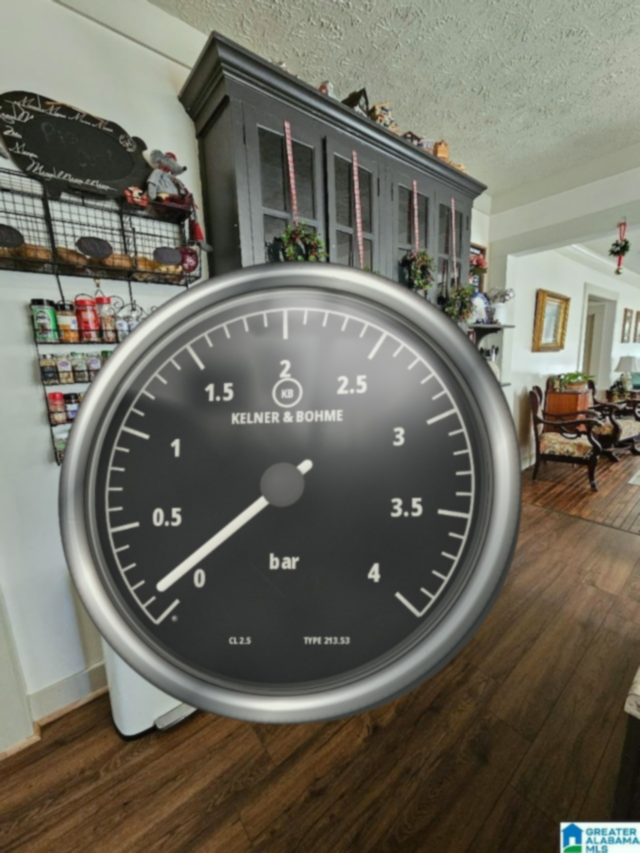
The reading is 0.1 bar
